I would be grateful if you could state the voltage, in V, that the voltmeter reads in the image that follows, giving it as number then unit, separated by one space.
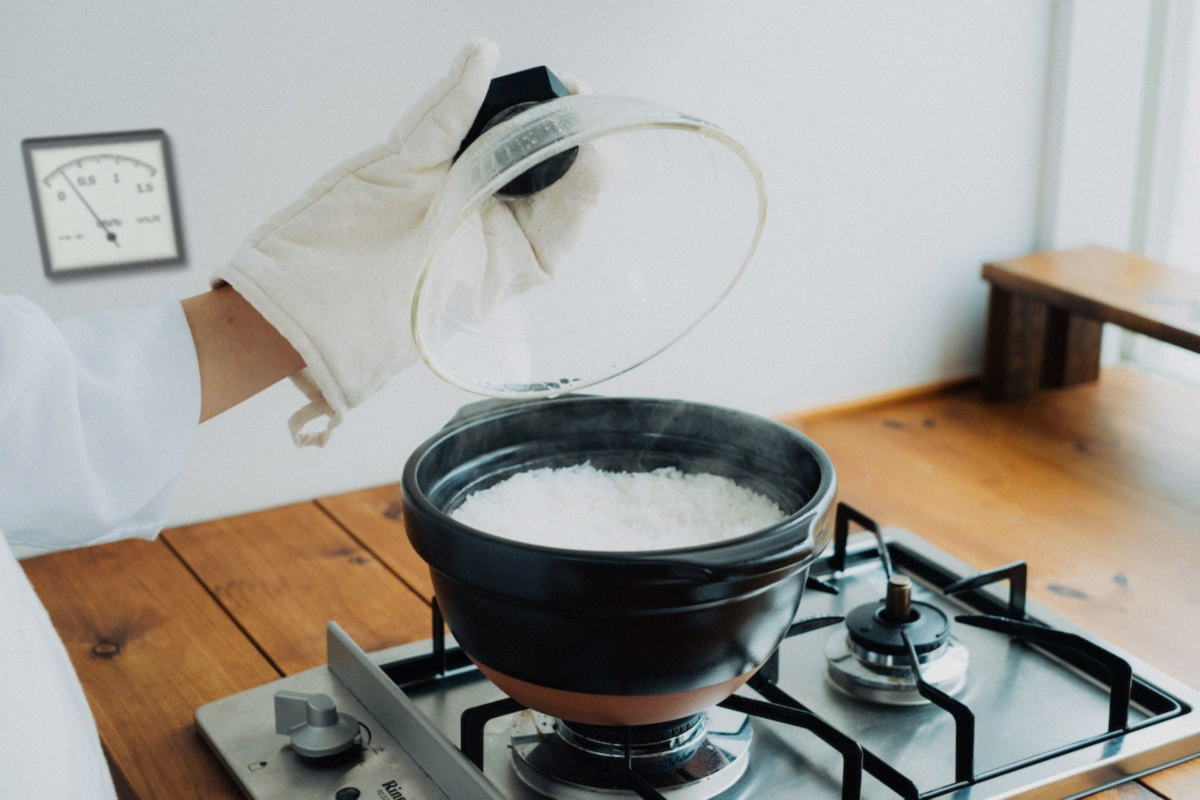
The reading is 0.25 V
